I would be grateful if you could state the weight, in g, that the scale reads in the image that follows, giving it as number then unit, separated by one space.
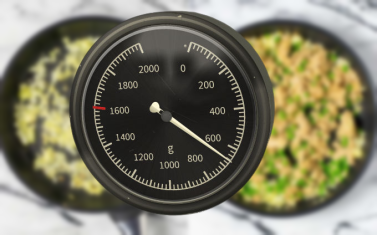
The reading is 660 g
